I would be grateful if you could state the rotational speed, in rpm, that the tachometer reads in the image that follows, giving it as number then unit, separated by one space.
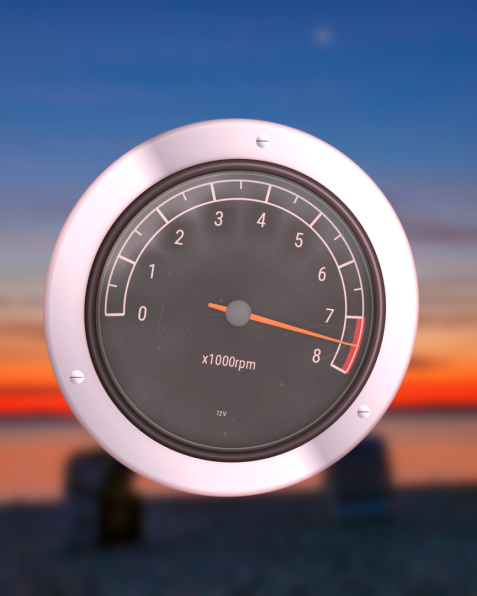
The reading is 7500 rpm
